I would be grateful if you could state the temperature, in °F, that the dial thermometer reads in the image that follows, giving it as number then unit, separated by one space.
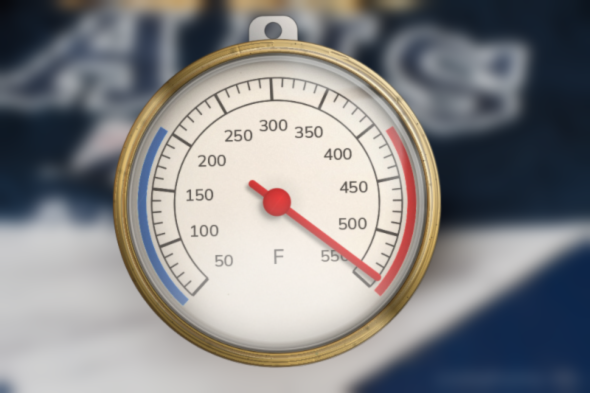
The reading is 540 °F
